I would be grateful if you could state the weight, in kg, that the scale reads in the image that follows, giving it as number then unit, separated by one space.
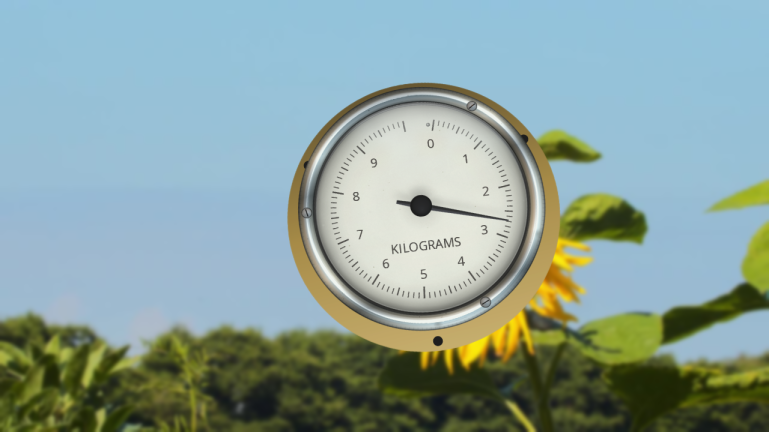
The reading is 2.7 kg
